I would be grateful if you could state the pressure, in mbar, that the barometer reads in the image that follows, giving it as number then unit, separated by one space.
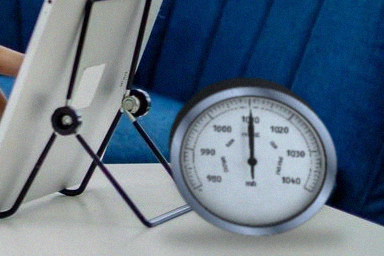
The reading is 1010 mbar
